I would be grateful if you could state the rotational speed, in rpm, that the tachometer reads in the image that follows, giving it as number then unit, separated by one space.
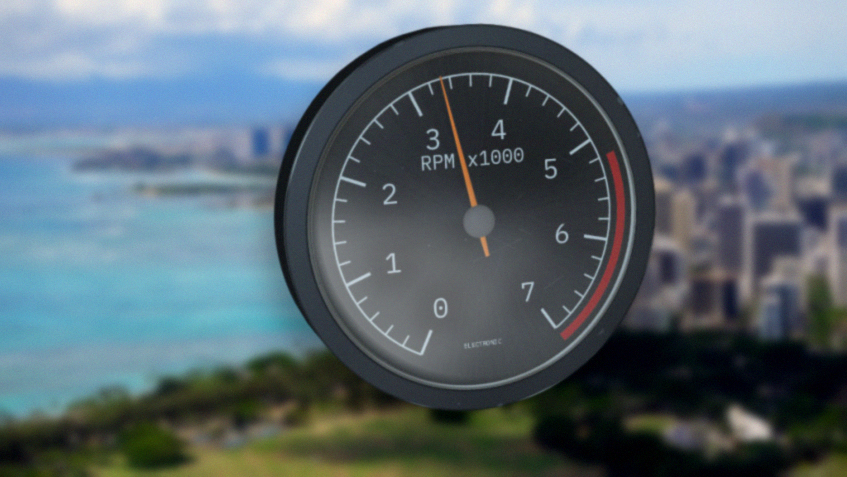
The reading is 3300 rpm
